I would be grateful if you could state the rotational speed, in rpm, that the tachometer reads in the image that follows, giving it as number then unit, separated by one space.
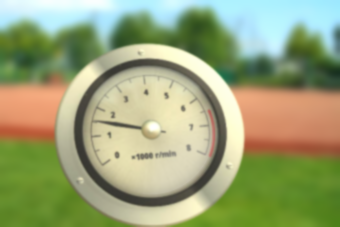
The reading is 1500 rpm
